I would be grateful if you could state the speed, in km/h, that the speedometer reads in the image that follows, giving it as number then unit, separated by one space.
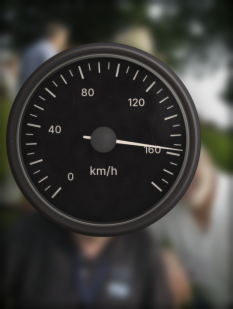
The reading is 157.5 km/h
